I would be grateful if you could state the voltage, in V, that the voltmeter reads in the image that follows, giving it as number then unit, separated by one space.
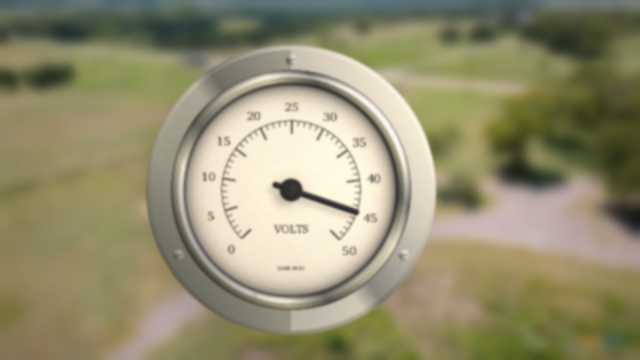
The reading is 45 V
